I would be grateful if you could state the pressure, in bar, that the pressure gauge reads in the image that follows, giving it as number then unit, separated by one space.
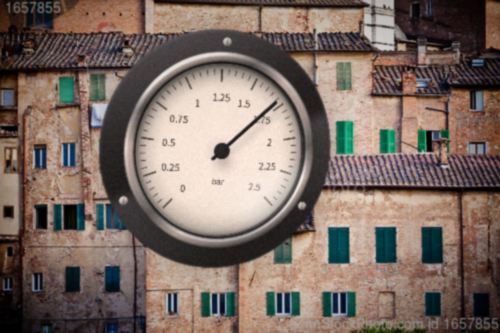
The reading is 1.7 bar
